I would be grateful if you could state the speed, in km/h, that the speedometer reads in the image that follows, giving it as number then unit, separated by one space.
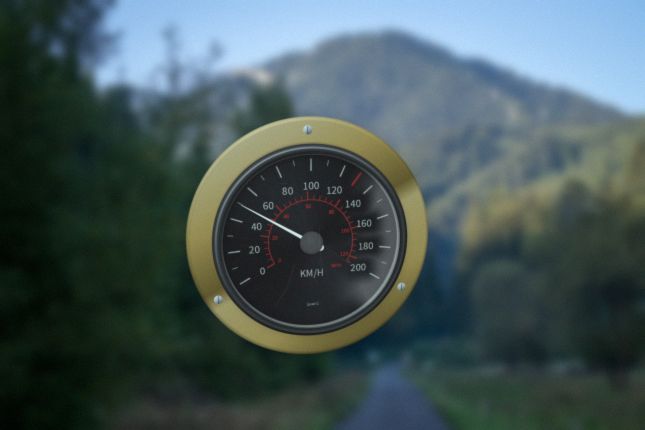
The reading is 50 km/h
